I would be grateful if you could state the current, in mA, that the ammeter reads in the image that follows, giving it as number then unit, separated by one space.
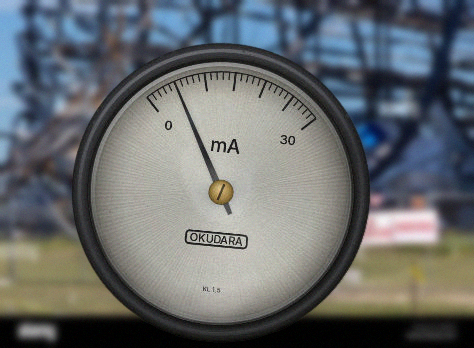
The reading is 5 mA
